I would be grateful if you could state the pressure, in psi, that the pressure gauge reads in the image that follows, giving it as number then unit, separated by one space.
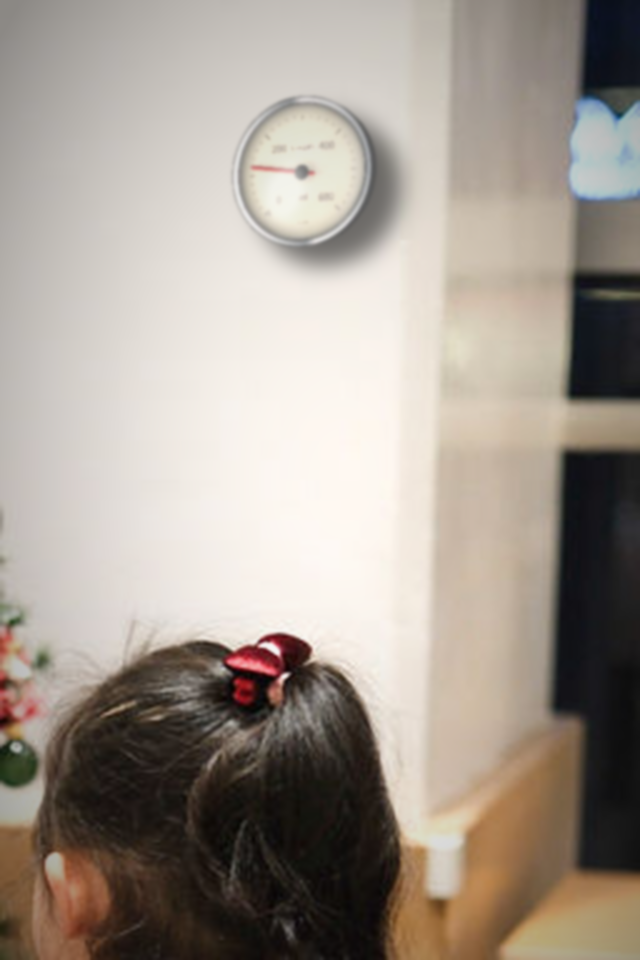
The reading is 120 psi
